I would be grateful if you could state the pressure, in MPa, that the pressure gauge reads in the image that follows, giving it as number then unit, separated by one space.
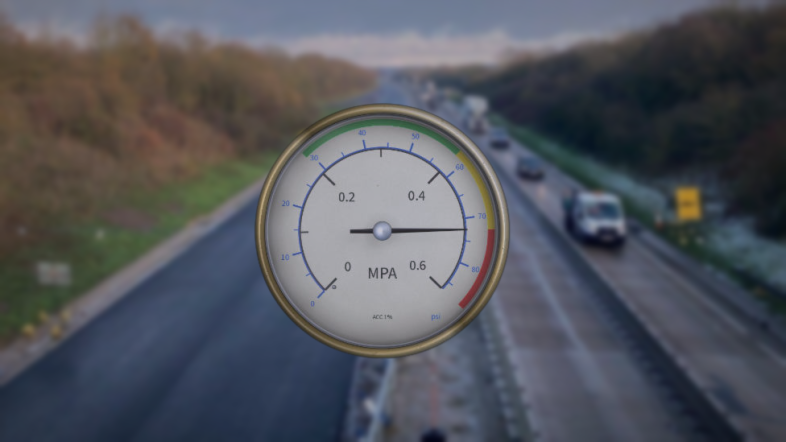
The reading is 0.5 MPa
